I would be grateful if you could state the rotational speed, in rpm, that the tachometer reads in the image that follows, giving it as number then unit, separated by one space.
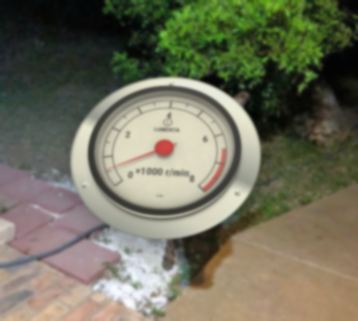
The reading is 500 rpm
